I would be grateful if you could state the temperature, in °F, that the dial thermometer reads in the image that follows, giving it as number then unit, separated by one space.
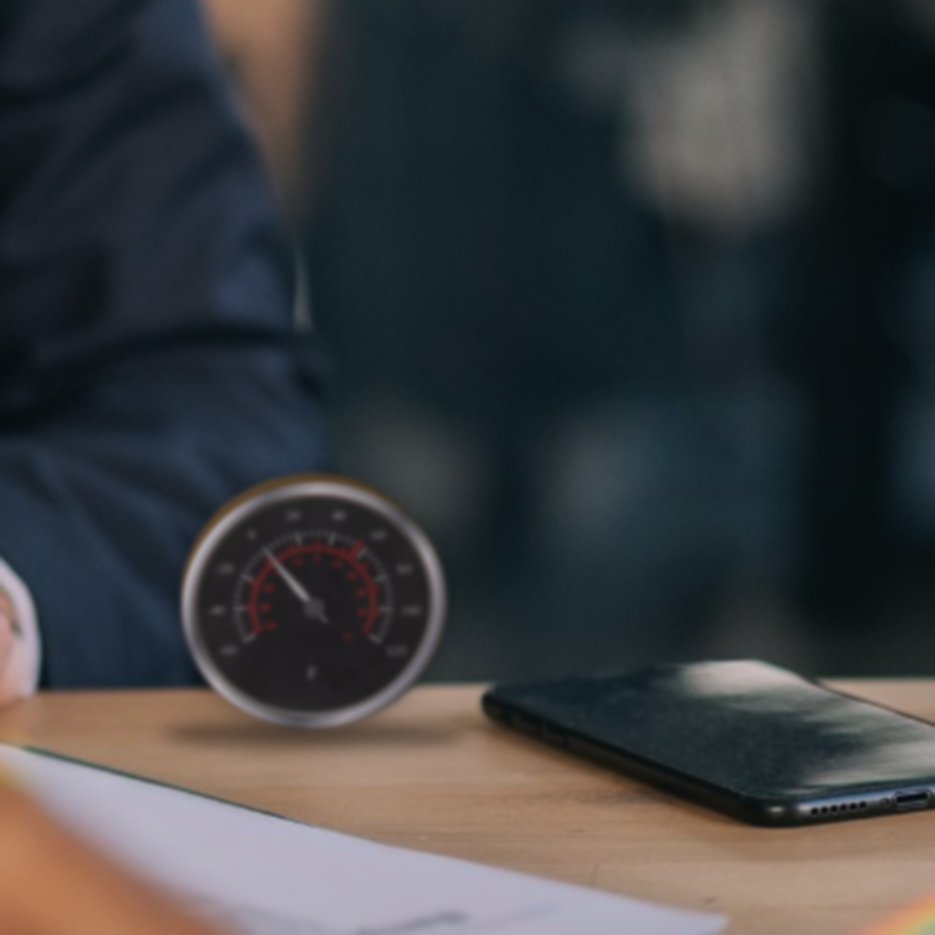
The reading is 0 °F
